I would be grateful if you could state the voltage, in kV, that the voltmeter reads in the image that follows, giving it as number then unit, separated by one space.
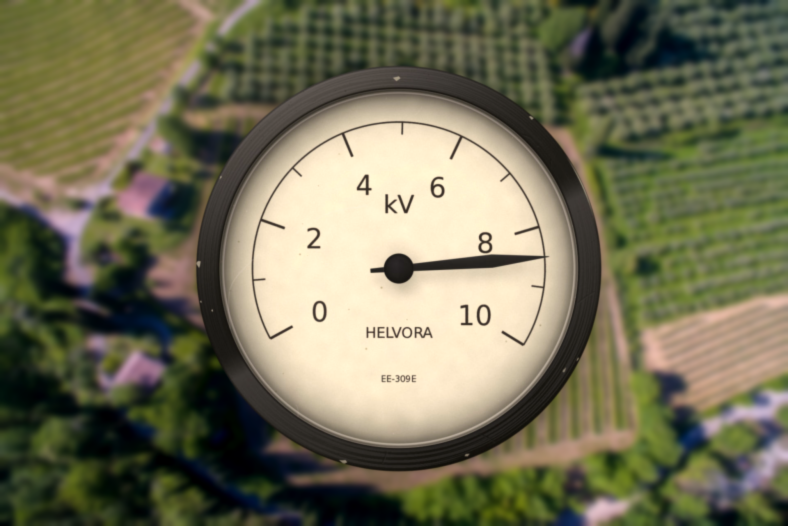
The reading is 8.5 kV
